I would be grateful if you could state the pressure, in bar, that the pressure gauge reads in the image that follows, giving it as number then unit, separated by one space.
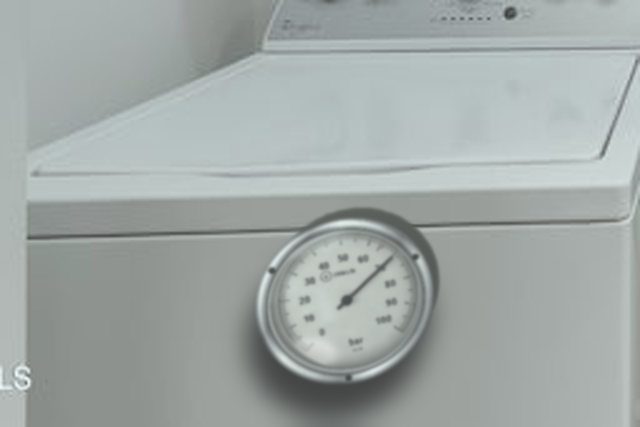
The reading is 70 bar
